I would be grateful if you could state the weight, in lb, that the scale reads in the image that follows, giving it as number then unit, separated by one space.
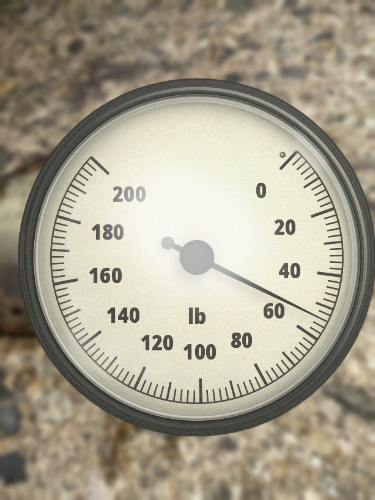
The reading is 54 lb
